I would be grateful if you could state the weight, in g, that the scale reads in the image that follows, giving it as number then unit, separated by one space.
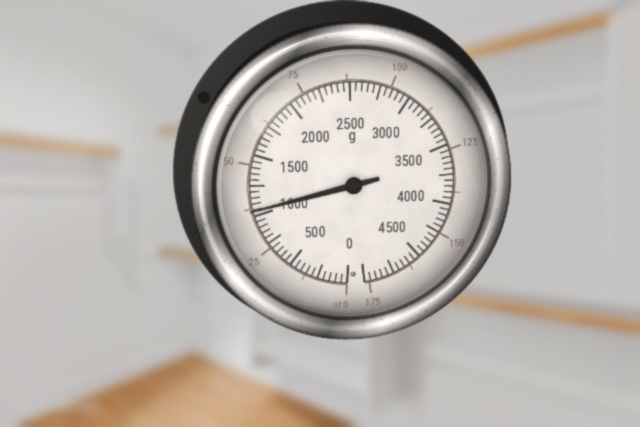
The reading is 1050 g
